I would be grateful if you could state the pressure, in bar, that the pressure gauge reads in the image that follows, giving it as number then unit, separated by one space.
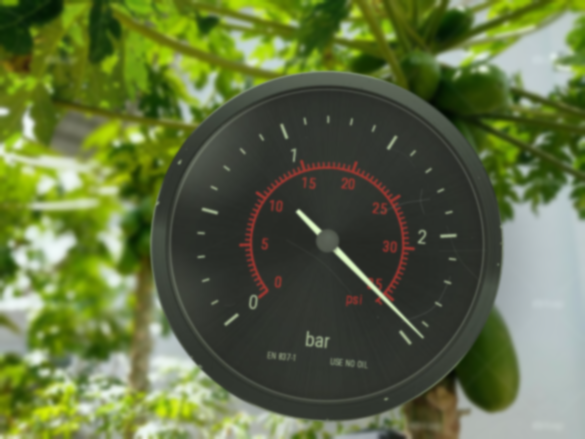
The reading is 2.45 bar
